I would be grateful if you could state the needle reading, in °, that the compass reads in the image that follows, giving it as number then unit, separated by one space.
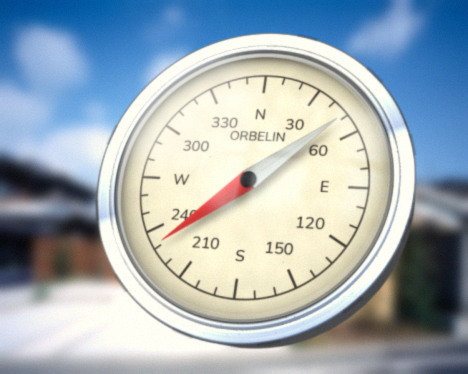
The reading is 230 °
